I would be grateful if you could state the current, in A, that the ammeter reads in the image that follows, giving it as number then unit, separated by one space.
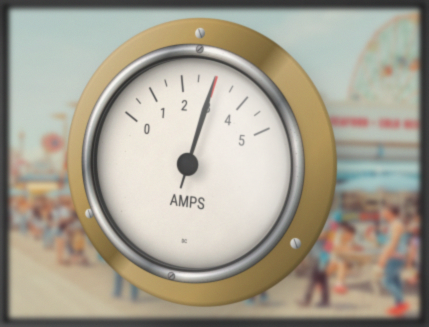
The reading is 3 A
